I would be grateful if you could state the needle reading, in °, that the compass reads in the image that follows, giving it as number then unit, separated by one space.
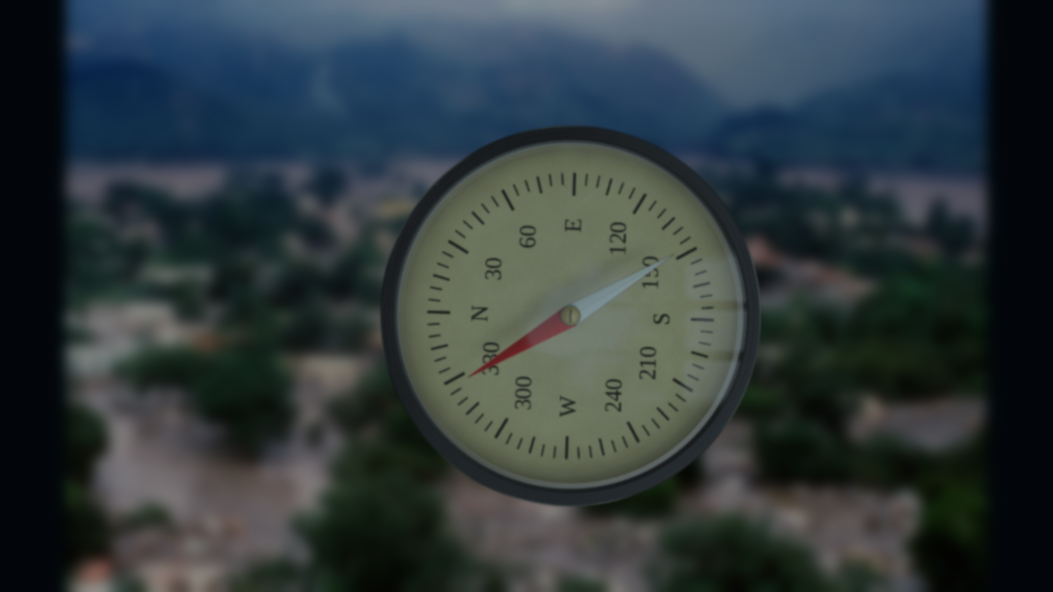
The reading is 327.5 °
